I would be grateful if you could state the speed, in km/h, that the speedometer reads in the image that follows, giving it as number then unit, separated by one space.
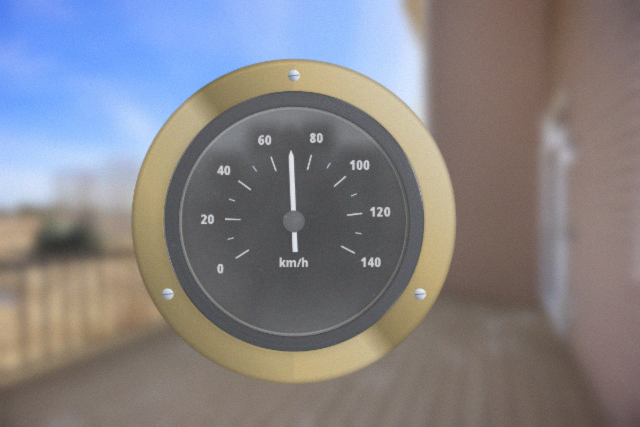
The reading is 70 km/h
